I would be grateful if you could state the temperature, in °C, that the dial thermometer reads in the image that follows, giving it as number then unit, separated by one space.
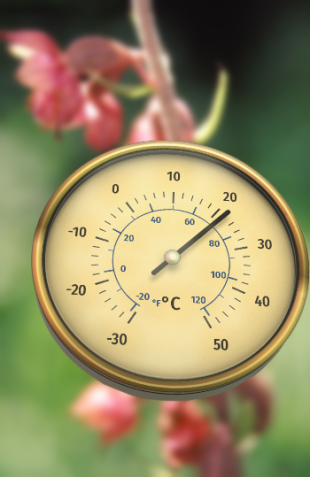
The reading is 22 °C
